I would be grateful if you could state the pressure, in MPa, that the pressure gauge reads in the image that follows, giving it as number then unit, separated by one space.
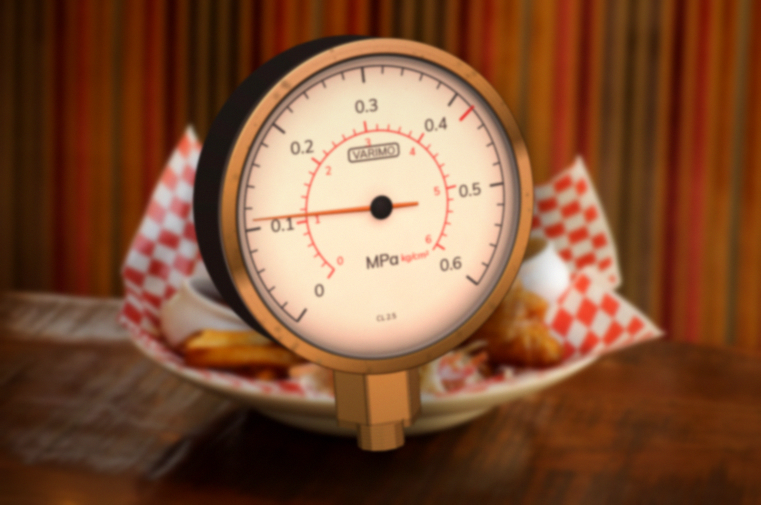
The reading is 0.11 MPa
